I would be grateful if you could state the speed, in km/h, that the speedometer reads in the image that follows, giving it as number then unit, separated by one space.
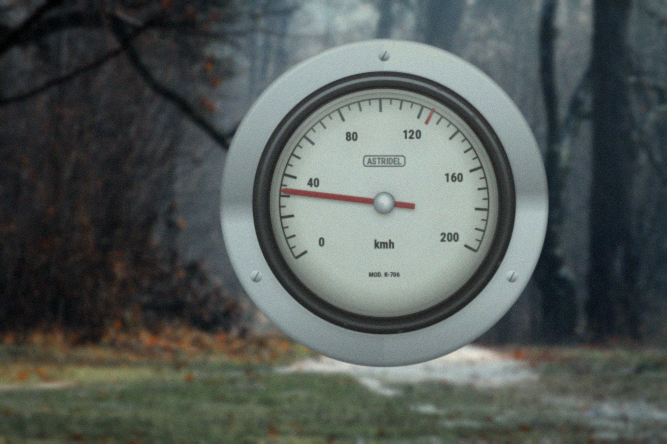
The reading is 32.5 km/h
